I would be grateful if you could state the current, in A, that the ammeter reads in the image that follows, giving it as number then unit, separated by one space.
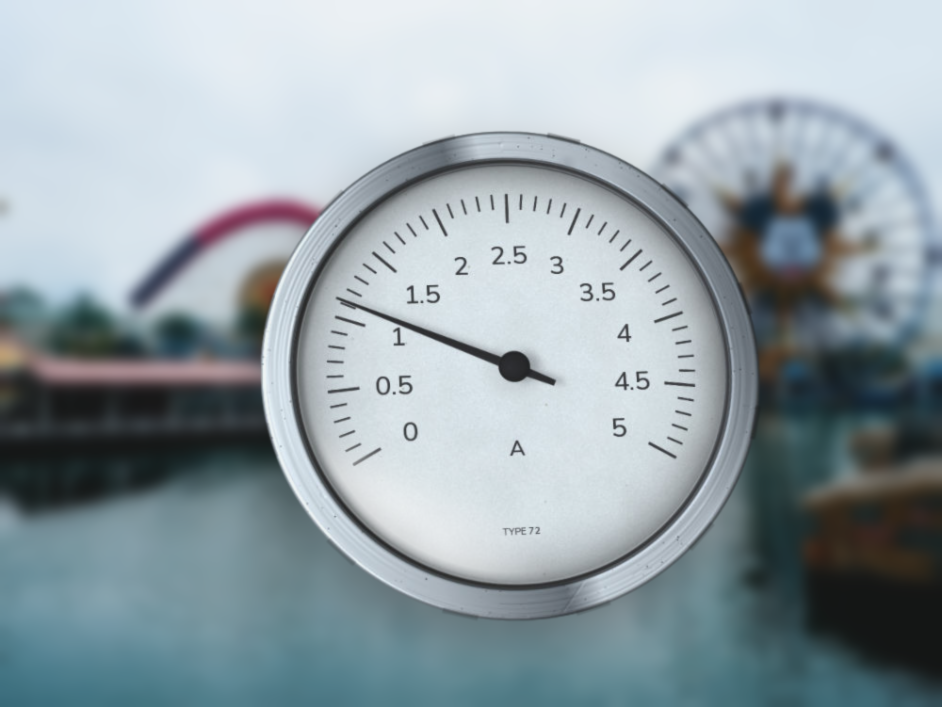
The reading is 1.1 A
